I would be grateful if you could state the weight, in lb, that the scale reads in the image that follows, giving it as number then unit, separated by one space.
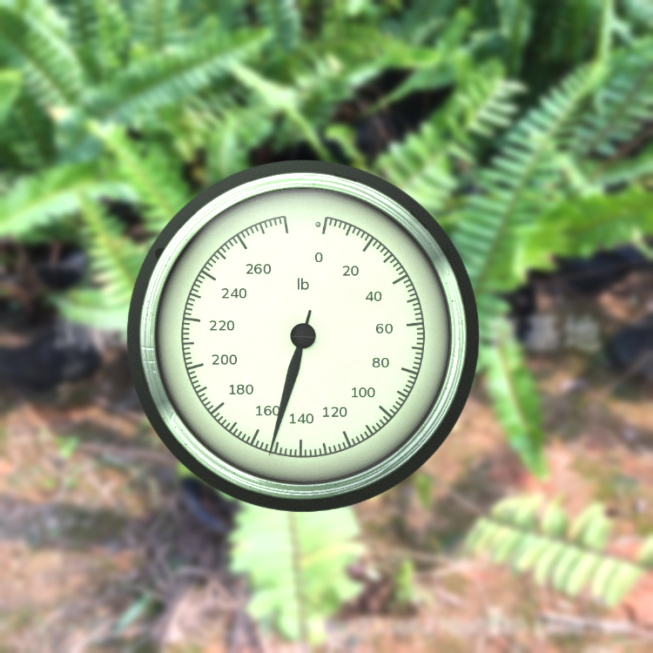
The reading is 152 lb
